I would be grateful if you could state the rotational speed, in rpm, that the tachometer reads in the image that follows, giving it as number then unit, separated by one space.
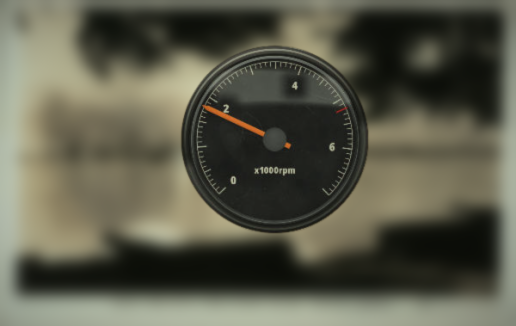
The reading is 1800 rpm
